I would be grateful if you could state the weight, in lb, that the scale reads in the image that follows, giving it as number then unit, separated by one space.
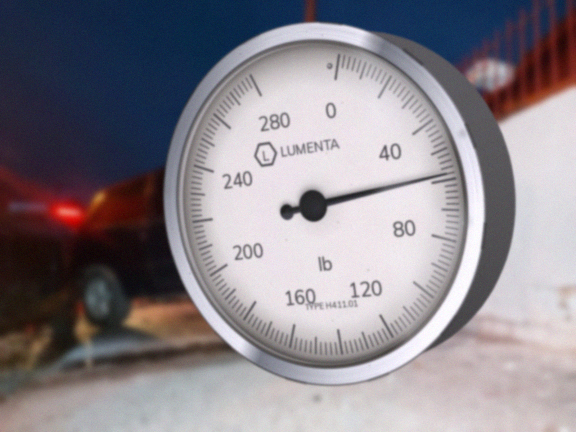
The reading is 58 lb
